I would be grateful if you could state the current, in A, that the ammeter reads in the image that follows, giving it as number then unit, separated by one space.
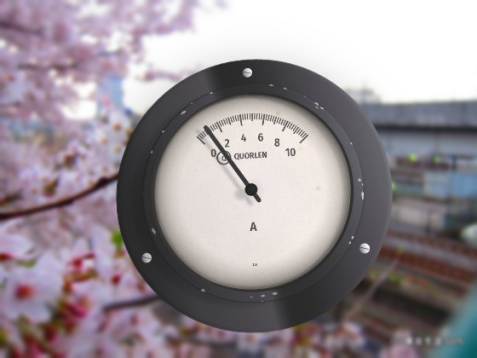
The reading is 1 A
